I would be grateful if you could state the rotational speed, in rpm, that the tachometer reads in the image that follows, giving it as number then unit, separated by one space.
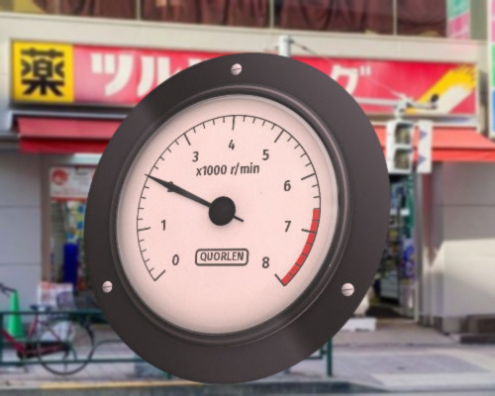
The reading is 2000 rpm
